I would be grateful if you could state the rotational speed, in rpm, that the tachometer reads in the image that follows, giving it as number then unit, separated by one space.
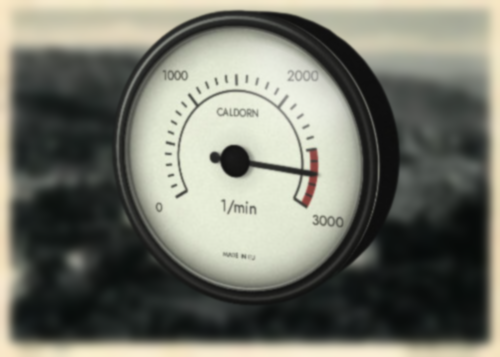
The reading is 2700 rpm
